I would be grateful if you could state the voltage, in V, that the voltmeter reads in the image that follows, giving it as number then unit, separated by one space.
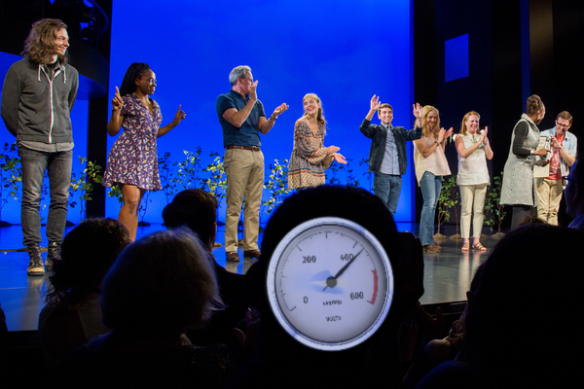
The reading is 425 V
